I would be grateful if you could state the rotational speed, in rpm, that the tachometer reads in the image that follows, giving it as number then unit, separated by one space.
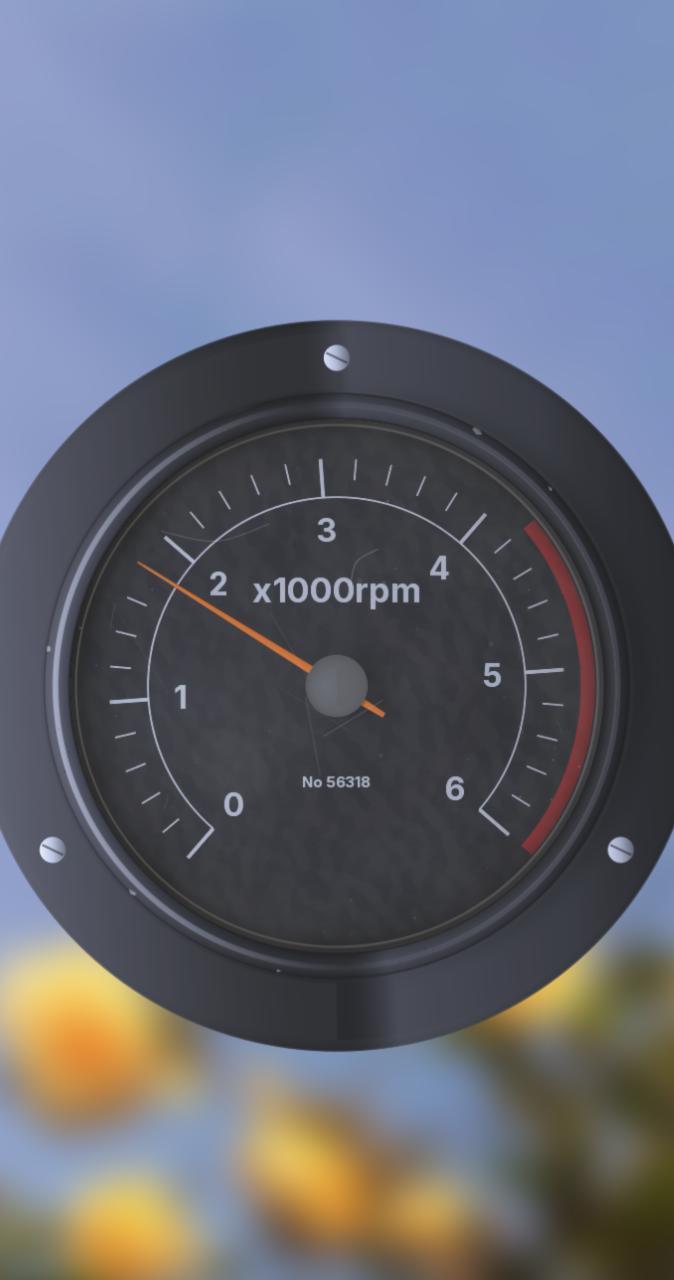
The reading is 1800 rpm
